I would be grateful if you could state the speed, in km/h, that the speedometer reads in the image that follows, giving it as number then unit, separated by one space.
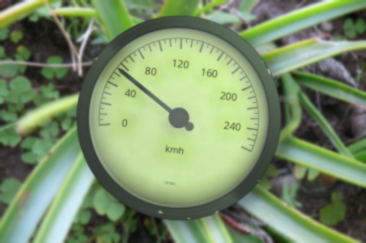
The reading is 55 km/h
